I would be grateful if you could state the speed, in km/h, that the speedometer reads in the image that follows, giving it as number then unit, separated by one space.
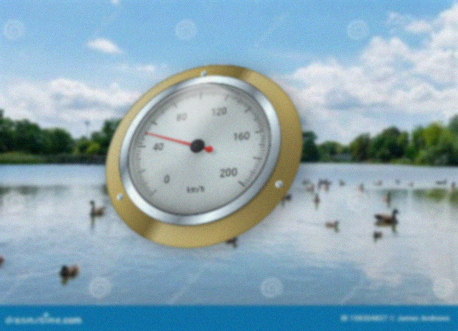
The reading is 50 km/h
